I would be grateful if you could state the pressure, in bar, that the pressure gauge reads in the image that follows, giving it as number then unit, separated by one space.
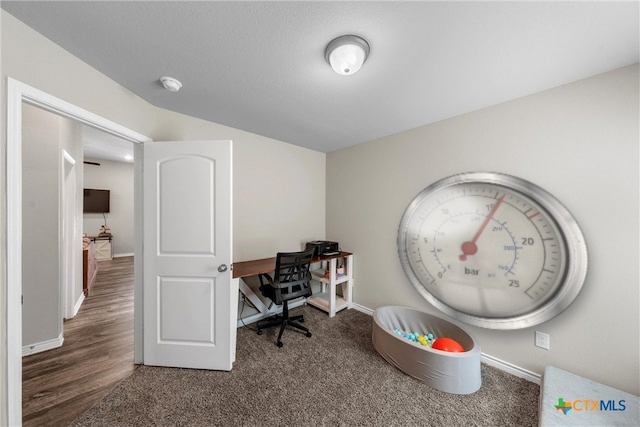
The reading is 15.5 bar
